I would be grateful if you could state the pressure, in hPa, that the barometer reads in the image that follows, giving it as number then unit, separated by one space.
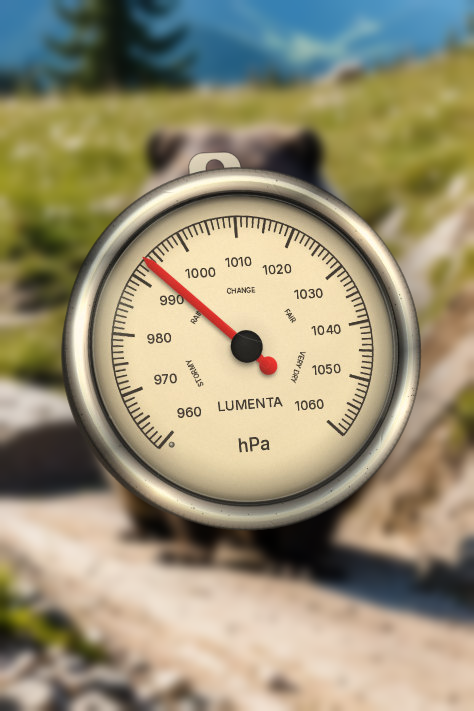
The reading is 993 hPa
